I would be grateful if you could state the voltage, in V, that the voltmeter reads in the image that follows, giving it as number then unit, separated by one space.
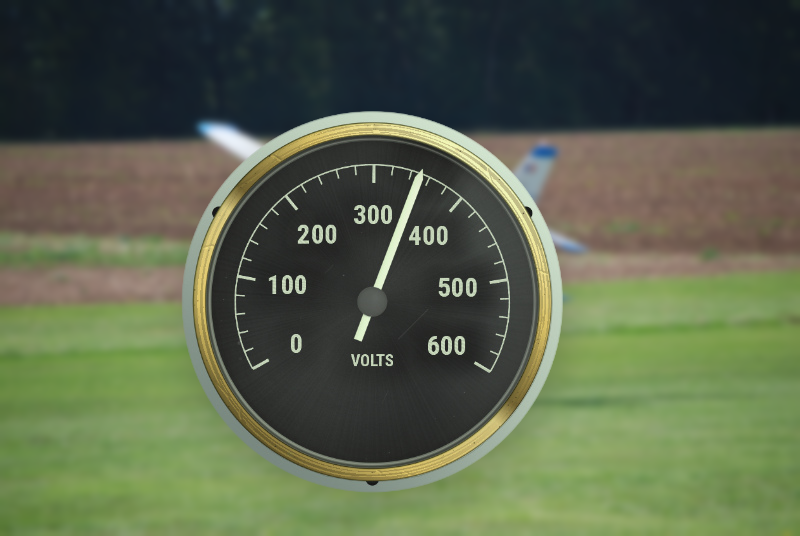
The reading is 350 V
